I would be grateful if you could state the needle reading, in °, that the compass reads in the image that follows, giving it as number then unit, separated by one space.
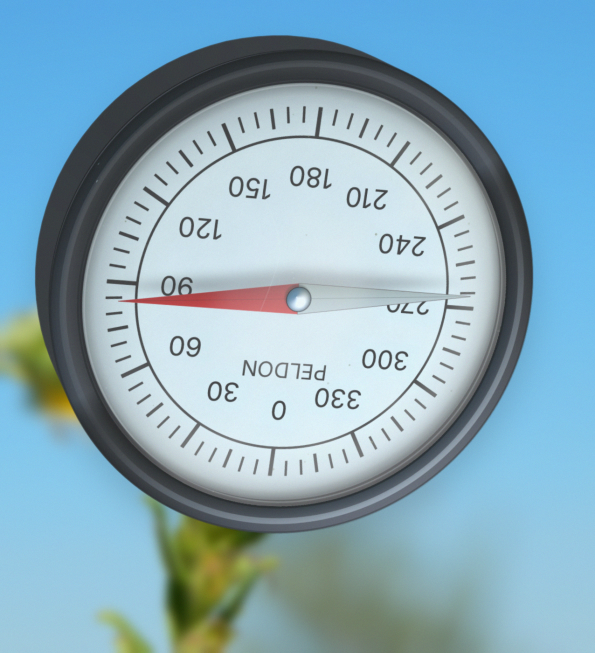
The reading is 85 °
